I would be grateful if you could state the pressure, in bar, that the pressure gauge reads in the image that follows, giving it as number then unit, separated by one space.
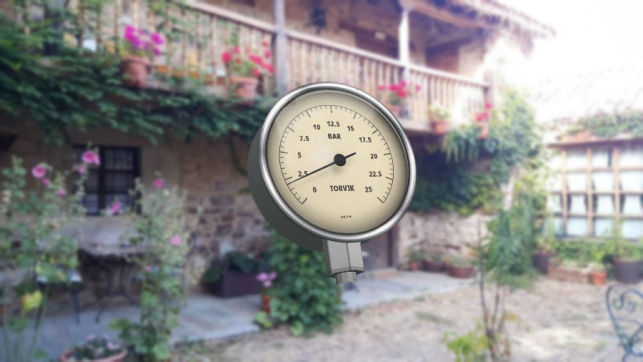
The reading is 2 bar
